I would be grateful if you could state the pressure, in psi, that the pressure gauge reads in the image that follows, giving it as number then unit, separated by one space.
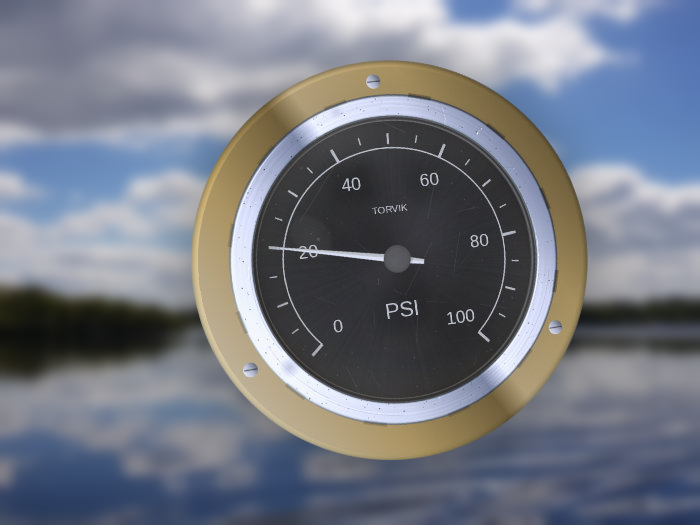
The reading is 20 psi
